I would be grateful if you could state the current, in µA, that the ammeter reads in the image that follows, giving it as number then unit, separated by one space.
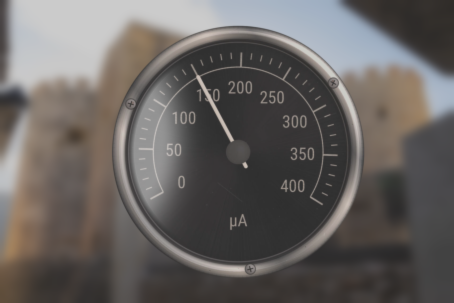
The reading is 150 µA
